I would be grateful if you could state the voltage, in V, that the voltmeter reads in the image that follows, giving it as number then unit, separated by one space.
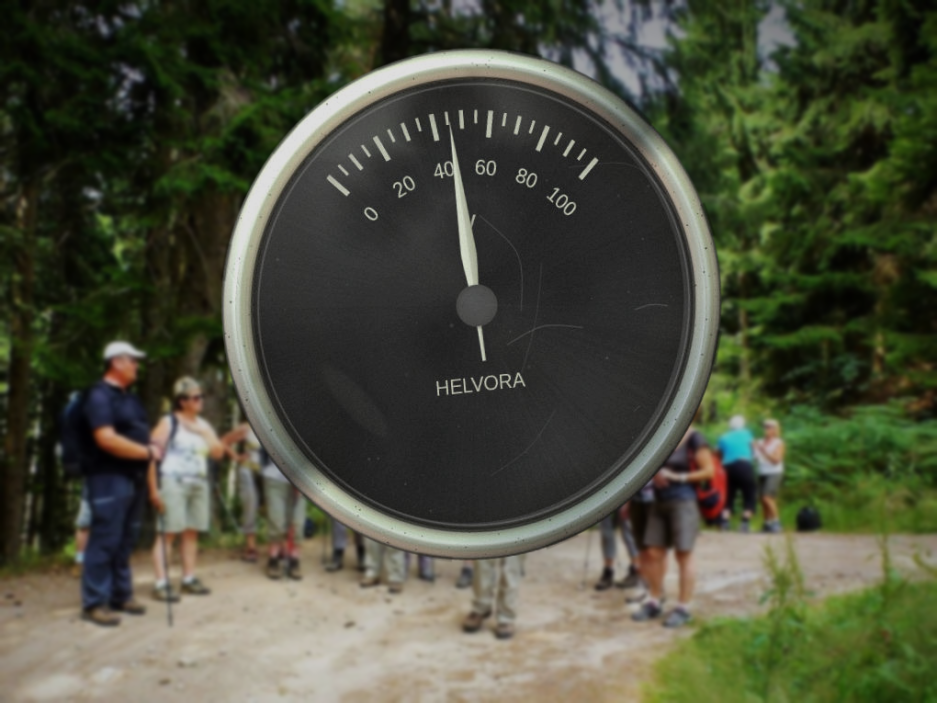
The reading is 45 V
